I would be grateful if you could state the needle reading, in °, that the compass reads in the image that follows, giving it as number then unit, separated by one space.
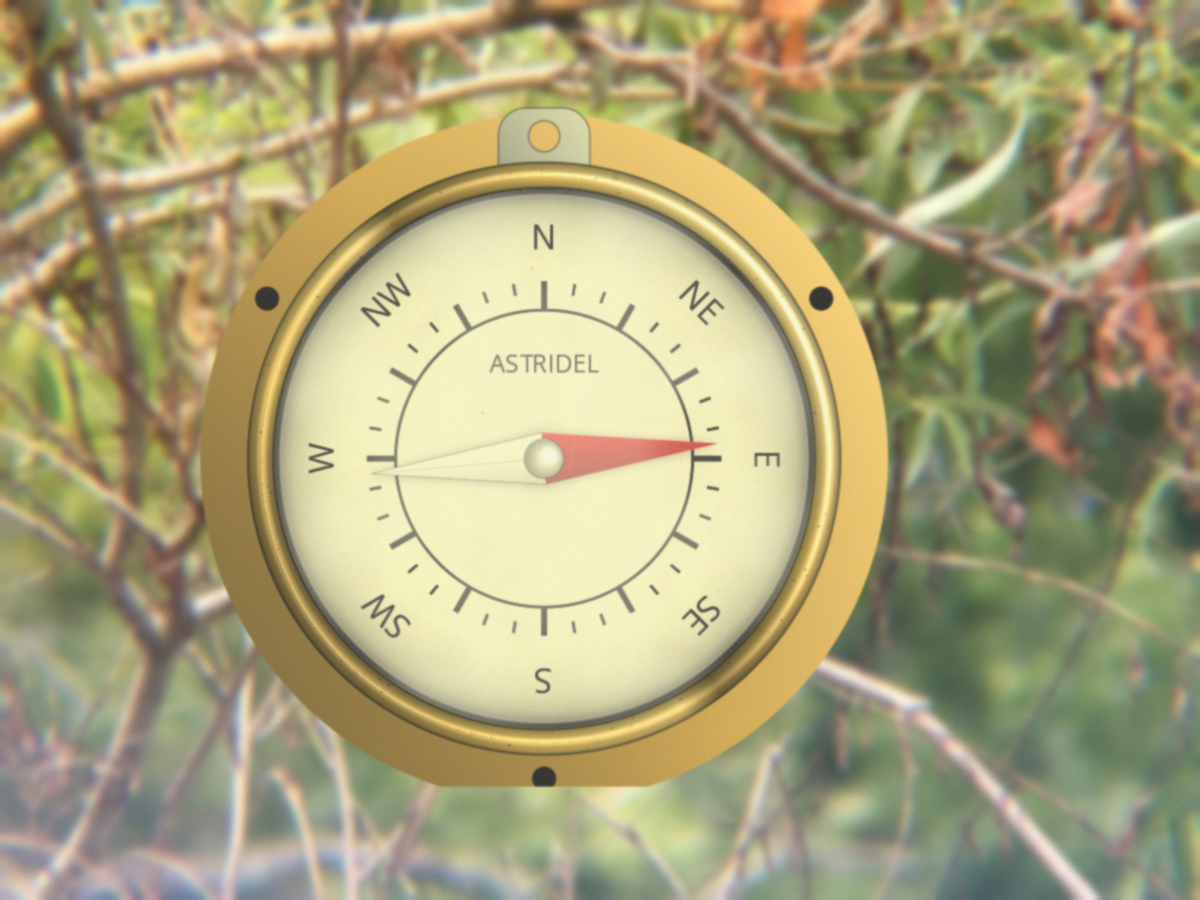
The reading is 85 °
